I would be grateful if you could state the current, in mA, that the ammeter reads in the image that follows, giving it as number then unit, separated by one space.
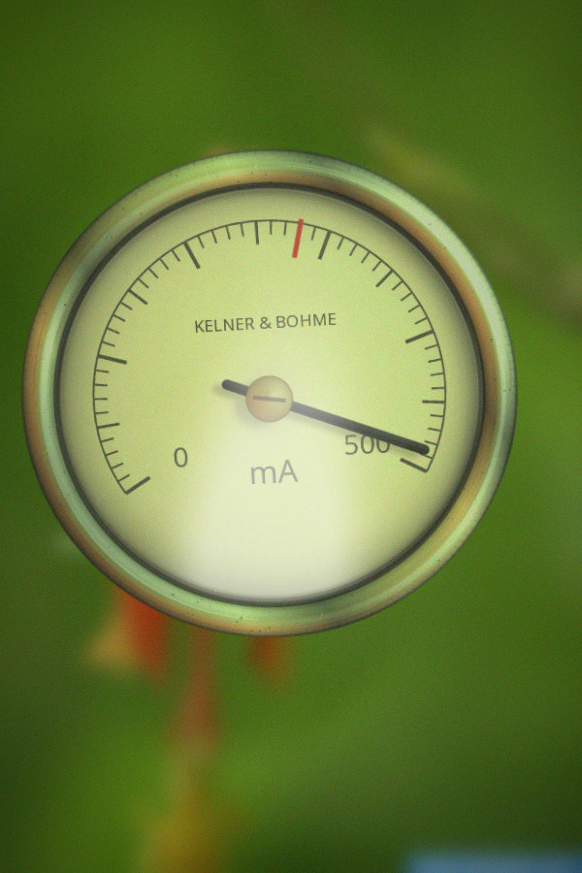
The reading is 485 mA
